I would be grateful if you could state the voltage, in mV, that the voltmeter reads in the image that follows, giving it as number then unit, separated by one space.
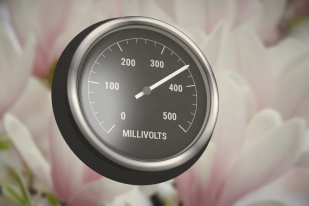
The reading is 360 mV
